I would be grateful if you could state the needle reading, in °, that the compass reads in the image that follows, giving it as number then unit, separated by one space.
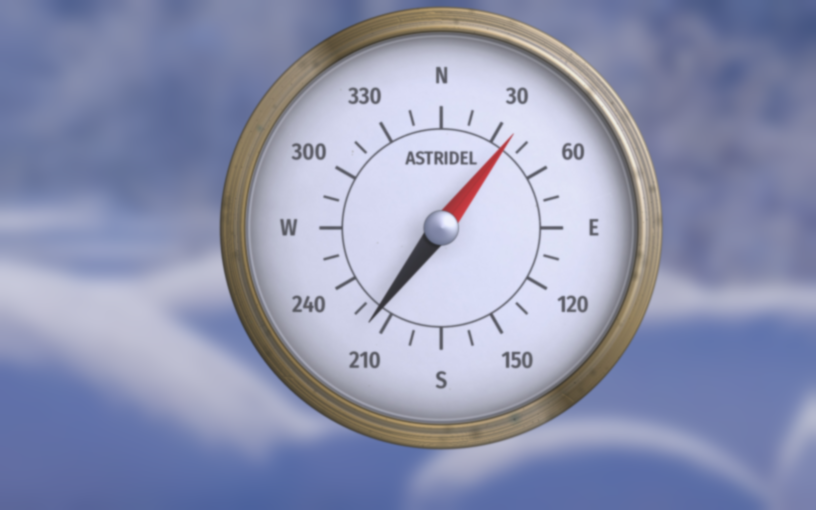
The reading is 37.5 °
